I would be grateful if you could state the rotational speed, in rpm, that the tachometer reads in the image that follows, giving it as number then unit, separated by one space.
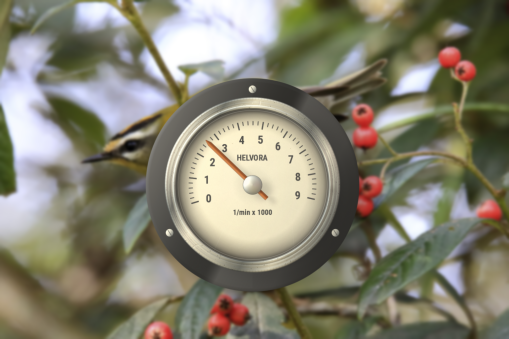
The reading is 2600 rpm
